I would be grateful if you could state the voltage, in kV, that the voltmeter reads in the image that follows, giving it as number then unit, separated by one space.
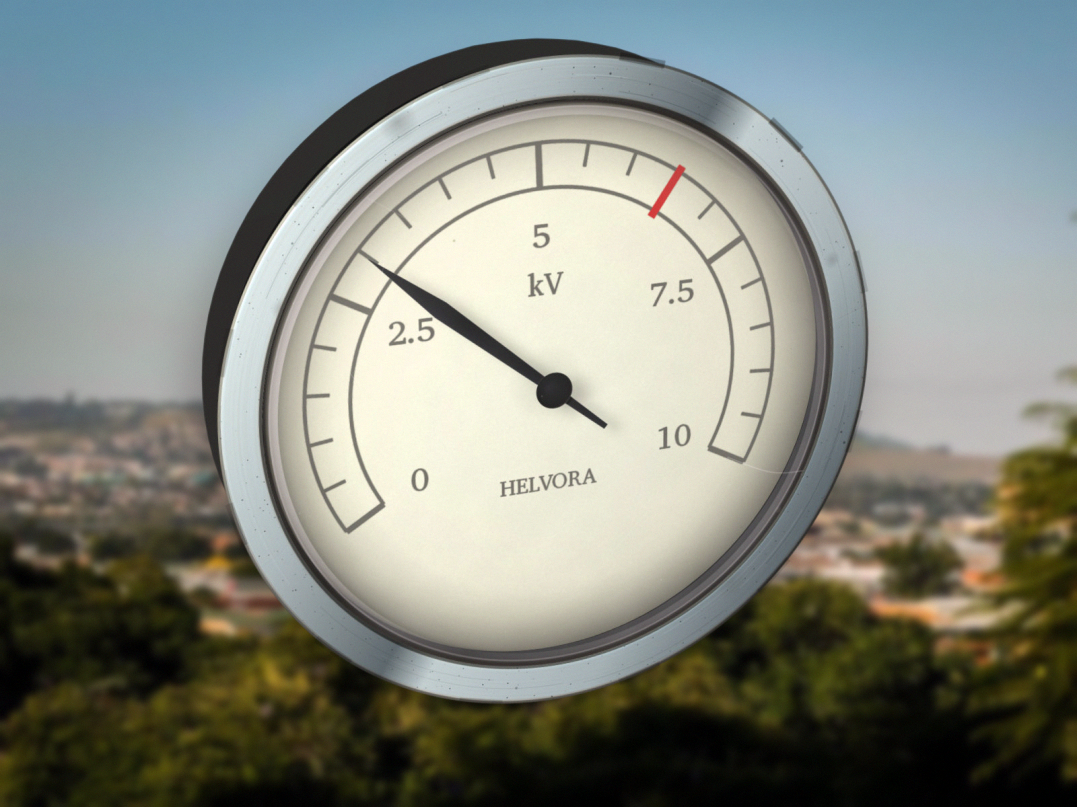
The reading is 3 kV
